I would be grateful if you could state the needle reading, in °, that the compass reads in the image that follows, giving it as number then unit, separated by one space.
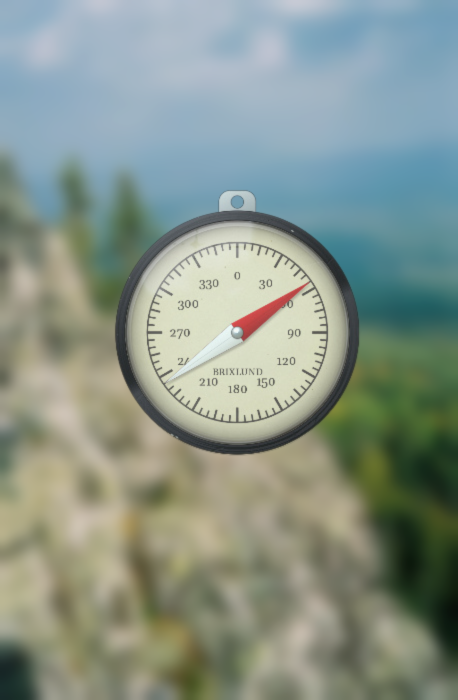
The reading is 55 °
